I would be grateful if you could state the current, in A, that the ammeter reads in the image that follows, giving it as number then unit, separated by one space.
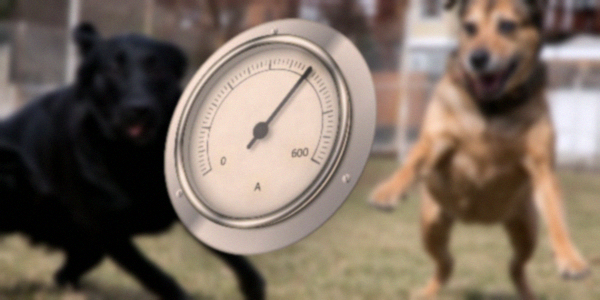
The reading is 400 A
